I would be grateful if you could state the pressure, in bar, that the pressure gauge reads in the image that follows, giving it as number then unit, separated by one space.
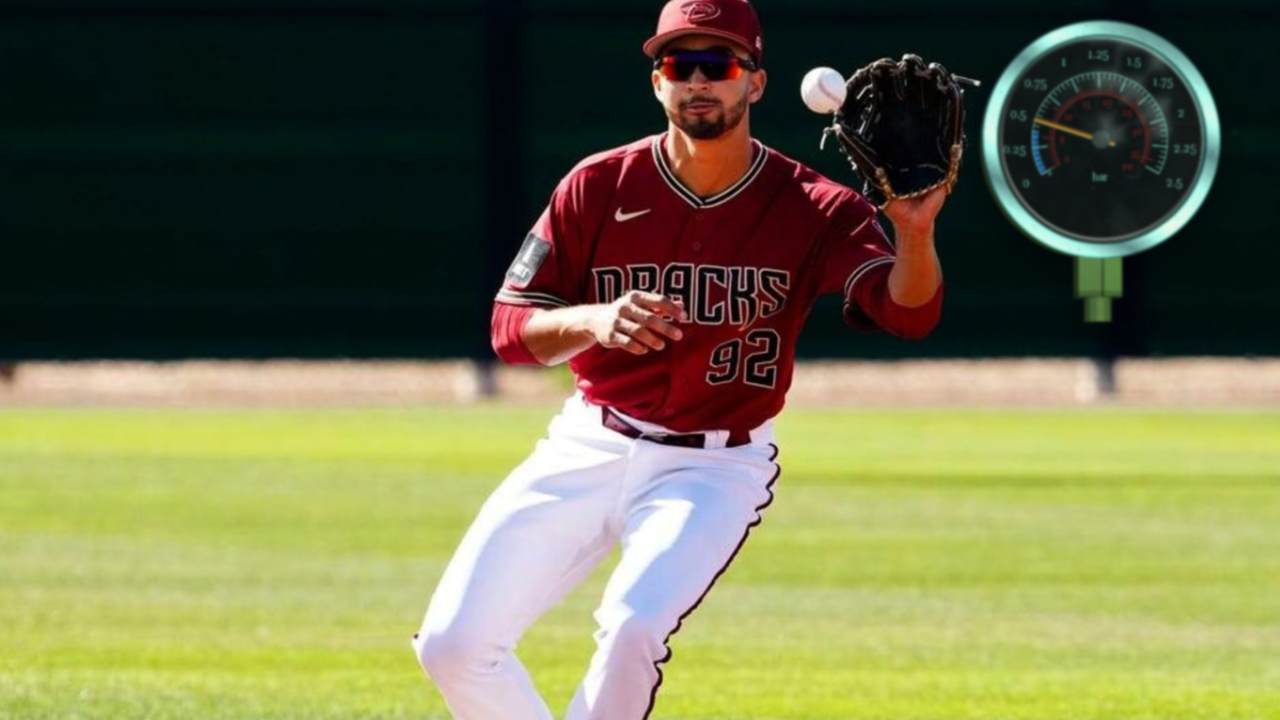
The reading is 0.5 bar
